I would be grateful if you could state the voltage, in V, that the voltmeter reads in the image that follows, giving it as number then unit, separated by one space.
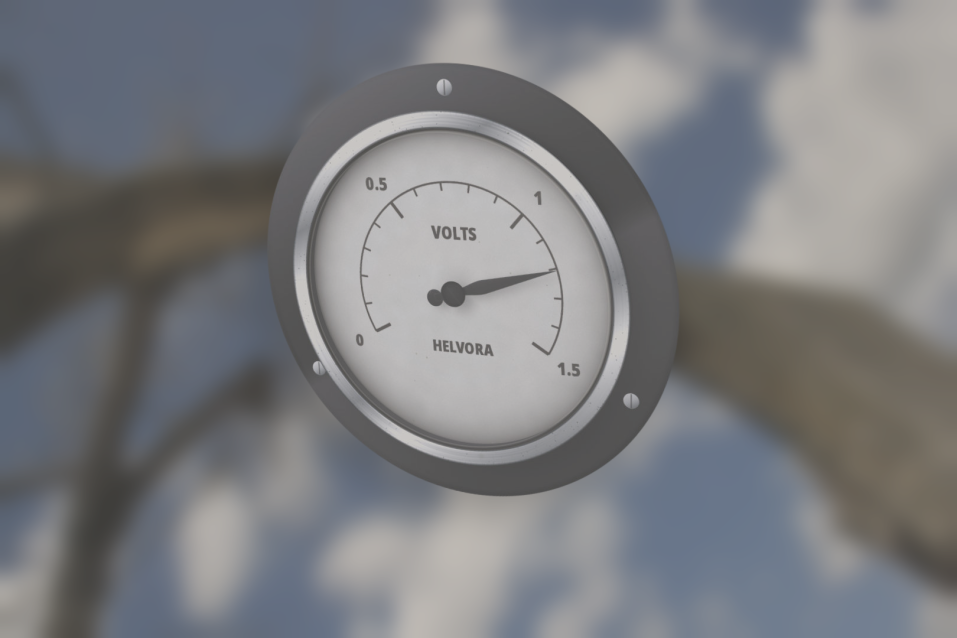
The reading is 1.2 V
